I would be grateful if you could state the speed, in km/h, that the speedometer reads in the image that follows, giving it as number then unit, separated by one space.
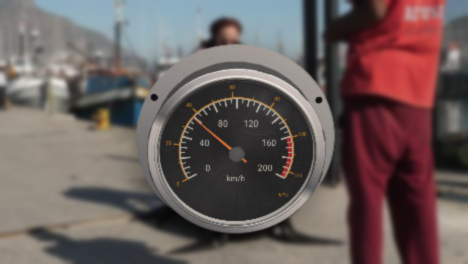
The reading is 60 km/h
